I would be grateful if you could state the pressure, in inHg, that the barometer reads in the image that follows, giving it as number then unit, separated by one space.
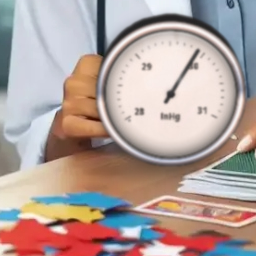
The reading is 29.9 inHg
